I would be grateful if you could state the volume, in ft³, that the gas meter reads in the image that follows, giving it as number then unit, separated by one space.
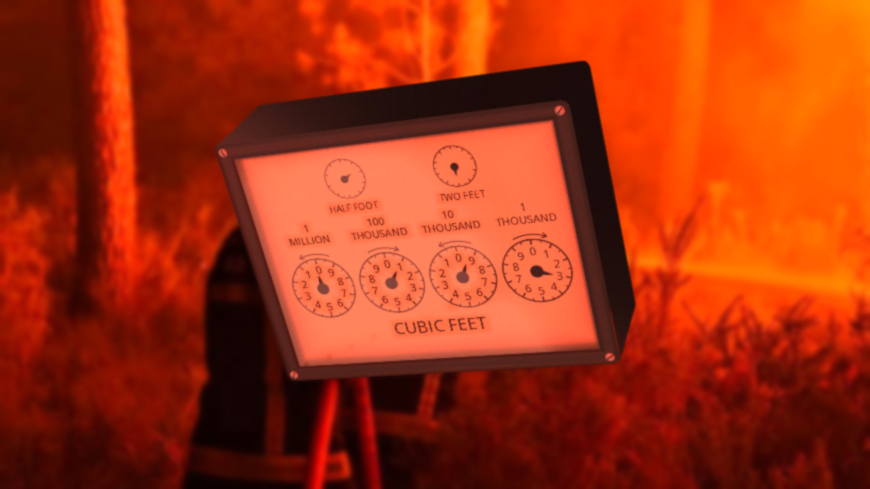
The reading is 9300 ft³
